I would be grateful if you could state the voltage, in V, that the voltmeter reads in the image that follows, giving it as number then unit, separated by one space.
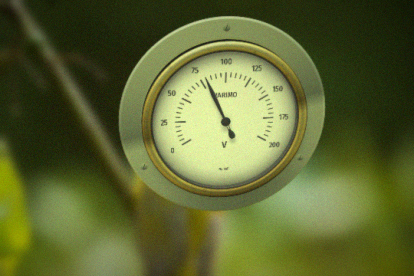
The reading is 80 V
